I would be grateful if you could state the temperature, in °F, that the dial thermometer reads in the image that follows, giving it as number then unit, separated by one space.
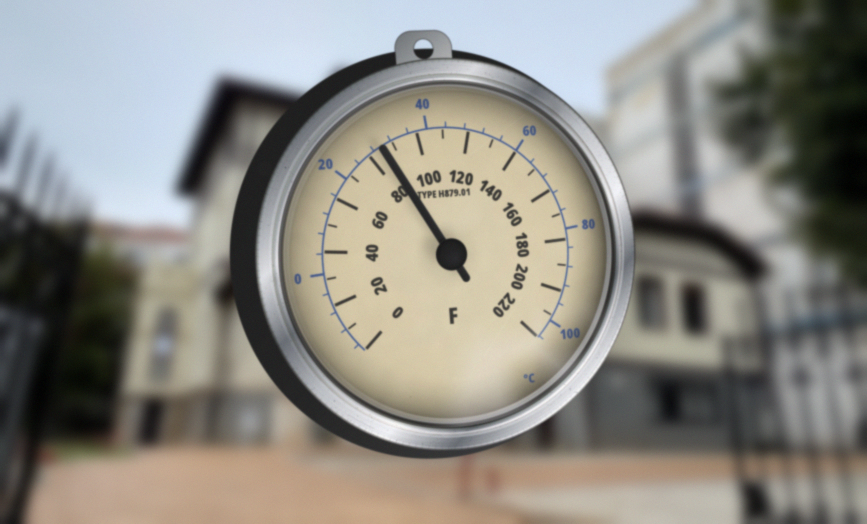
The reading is 85 °F
